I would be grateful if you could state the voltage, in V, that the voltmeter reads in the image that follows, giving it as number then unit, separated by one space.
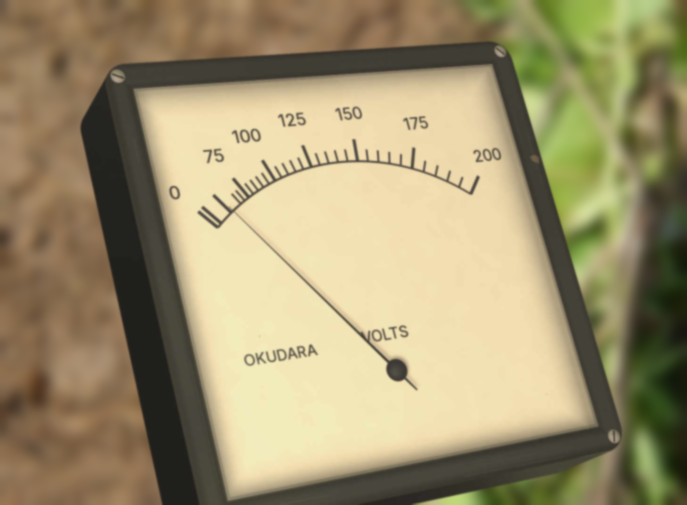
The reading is 50 V
